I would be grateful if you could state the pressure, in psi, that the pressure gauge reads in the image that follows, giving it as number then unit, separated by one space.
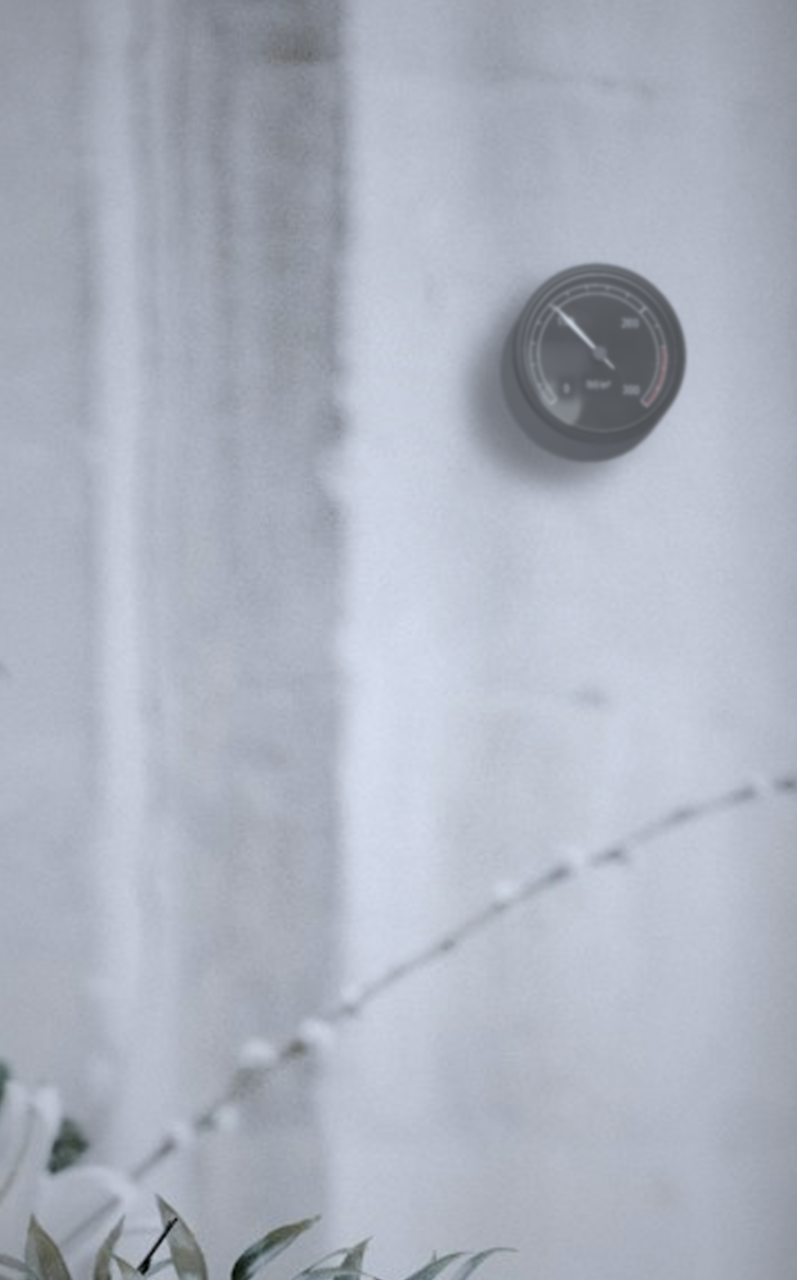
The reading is 100 psi
